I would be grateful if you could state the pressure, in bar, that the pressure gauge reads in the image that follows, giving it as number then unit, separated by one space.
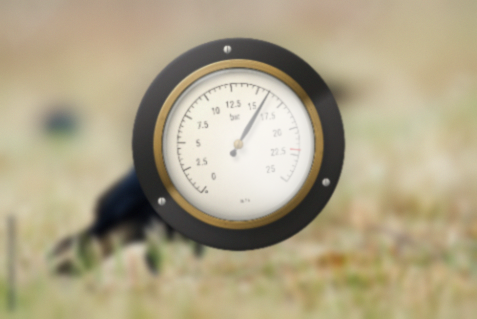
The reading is 16 bar
